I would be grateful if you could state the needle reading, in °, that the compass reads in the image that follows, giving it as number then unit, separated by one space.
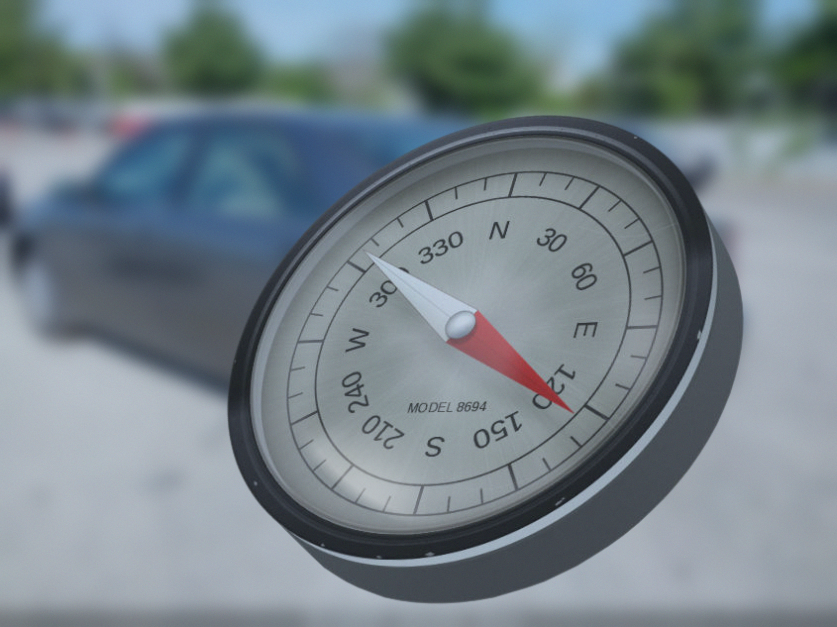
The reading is 125 °
